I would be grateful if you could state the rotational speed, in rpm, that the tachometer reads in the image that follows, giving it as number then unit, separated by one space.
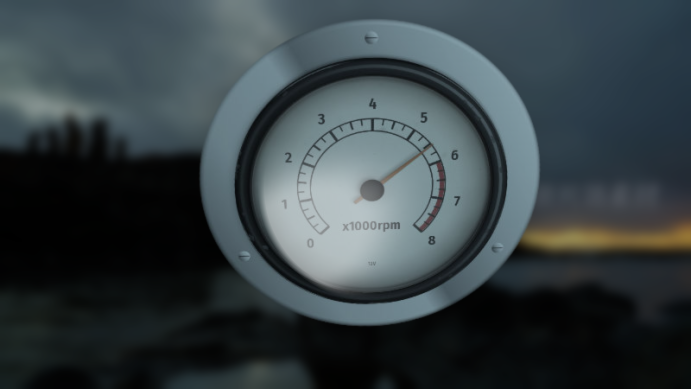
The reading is 5500 rpm
